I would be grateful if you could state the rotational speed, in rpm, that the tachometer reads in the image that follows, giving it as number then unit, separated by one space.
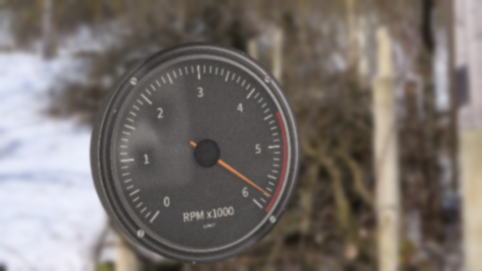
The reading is 5800 rpm
